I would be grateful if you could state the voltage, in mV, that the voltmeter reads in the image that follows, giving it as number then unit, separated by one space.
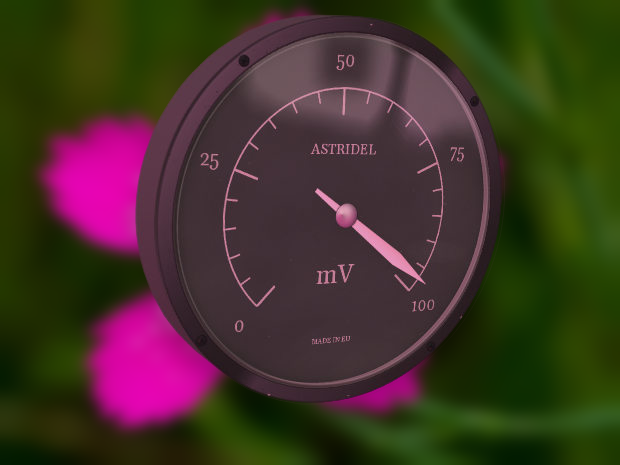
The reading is 97.5 mV
